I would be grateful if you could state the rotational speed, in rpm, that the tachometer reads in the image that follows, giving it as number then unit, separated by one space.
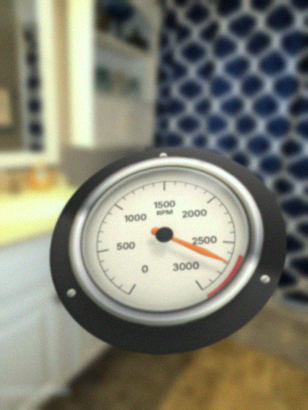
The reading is 2700 rpm
